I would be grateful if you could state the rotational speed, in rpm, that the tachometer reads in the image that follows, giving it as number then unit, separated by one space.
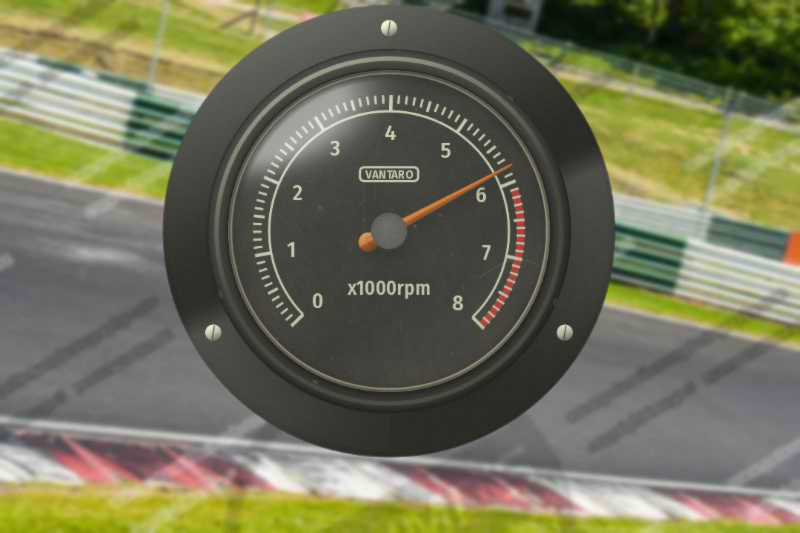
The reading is 5800 rpm
